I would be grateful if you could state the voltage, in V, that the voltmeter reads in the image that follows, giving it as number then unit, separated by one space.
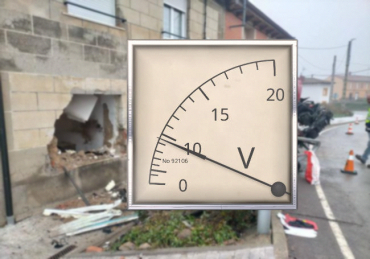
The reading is 9.5 V
